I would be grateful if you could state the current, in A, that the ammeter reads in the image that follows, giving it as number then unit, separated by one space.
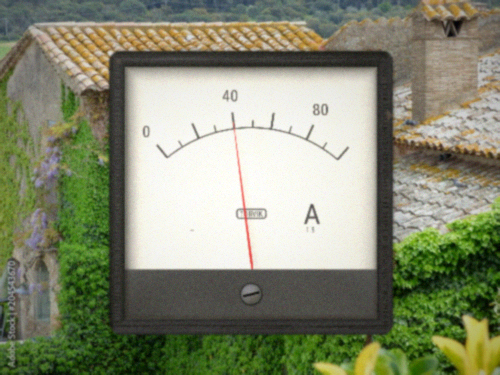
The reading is 40 A
